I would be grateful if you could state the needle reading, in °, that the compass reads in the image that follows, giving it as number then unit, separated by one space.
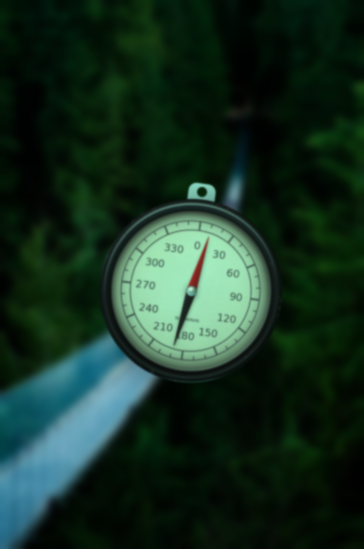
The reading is 10 °
